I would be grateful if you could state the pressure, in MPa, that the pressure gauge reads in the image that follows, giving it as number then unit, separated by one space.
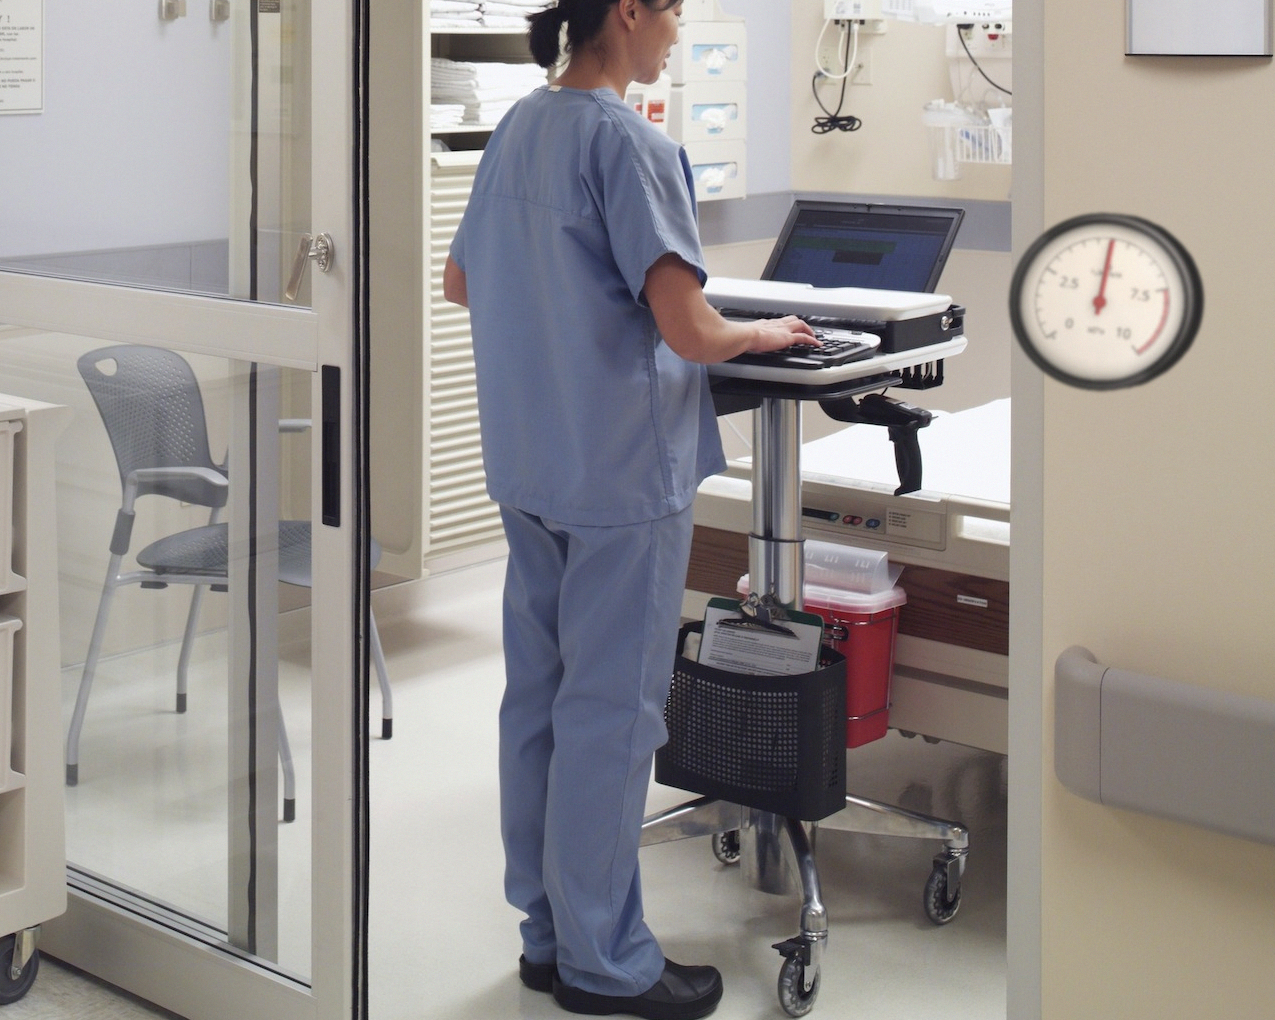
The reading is 5 MPa
